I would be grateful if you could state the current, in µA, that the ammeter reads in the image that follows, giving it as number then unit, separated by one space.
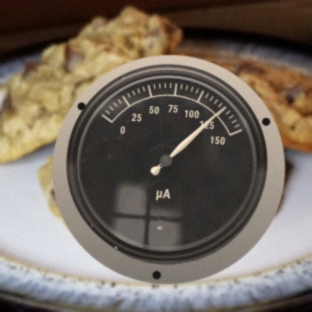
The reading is 125 µA
